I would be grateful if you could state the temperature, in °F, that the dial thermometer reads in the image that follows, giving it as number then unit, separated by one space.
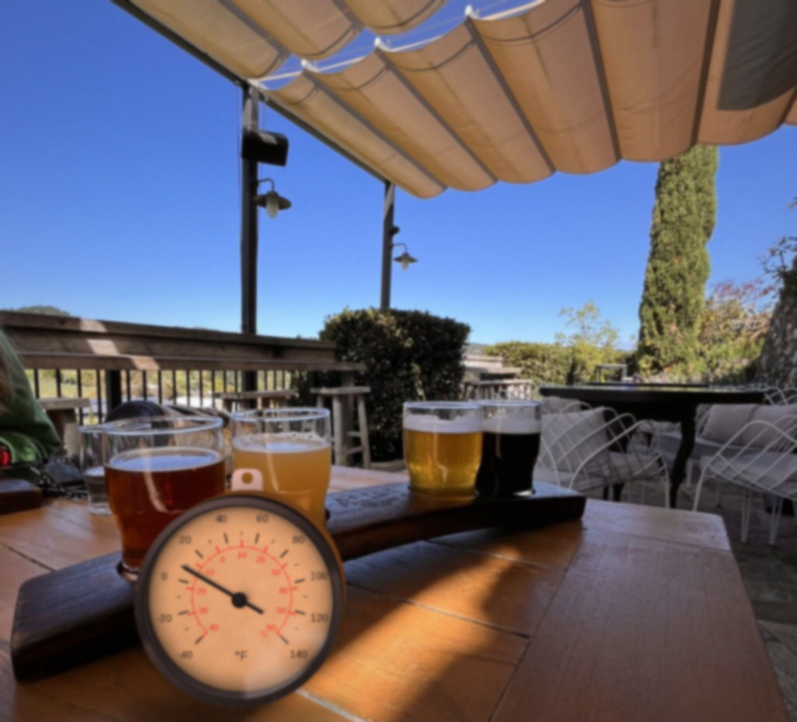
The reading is 10 °F
